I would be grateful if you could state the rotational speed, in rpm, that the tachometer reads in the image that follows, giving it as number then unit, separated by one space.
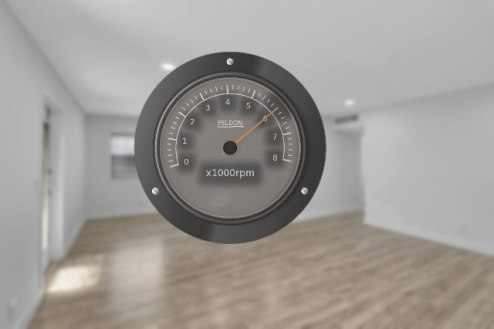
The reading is 6000 rpm
